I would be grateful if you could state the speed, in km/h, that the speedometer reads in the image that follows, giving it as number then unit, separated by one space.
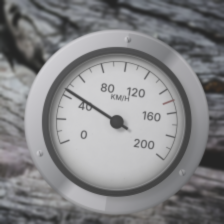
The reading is 45 km/h
